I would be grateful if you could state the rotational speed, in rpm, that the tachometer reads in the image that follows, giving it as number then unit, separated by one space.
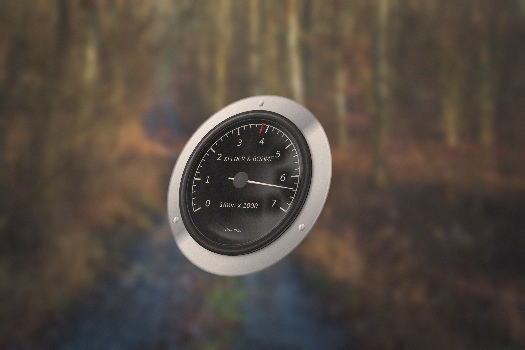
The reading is 6400 rpm
